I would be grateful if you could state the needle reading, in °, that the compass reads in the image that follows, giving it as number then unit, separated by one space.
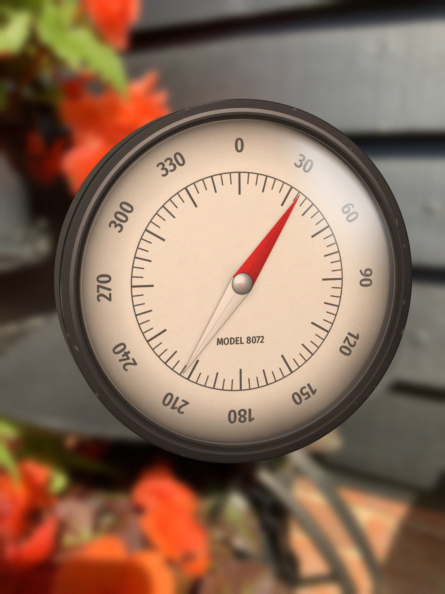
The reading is 35 °
